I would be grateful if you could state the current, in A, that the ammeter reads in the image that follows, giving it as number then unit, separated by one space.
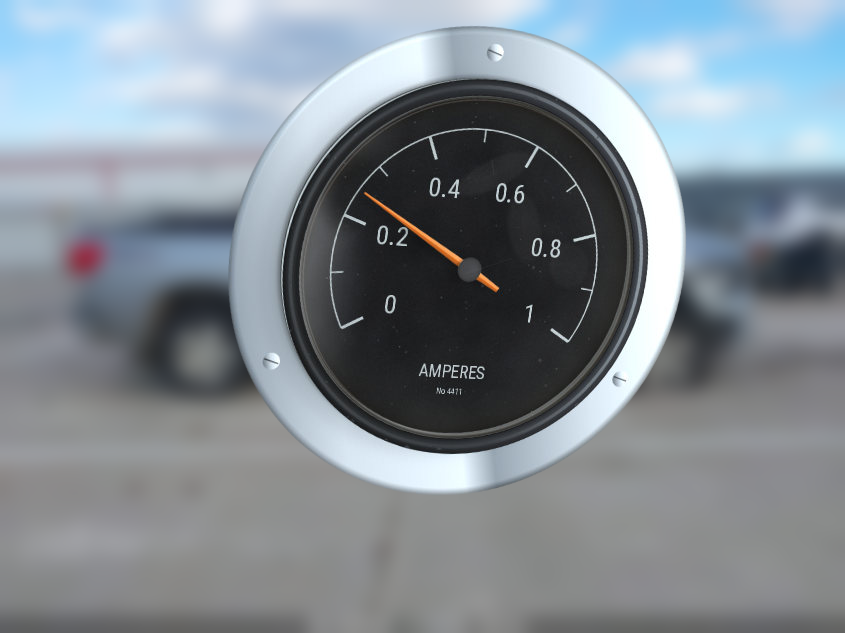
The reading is 0.25 A
